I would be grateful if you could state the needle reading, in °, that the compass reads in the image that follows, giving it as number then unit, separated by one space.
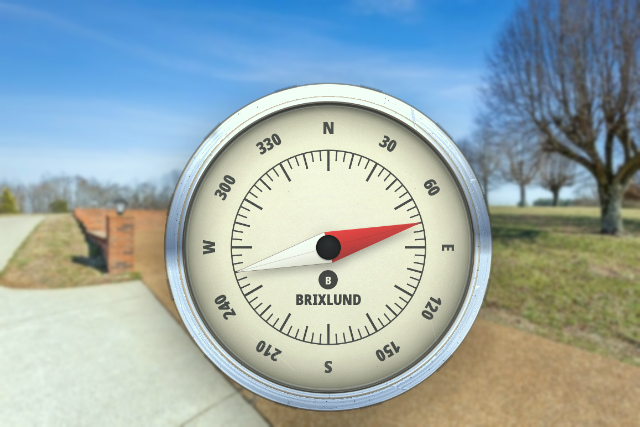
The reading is 75 °
